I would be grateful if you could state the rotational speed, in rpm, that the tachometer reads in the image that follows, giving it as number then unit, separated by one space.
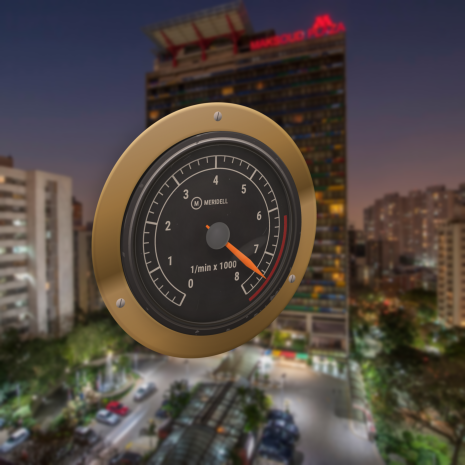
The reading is 7500 rpm
